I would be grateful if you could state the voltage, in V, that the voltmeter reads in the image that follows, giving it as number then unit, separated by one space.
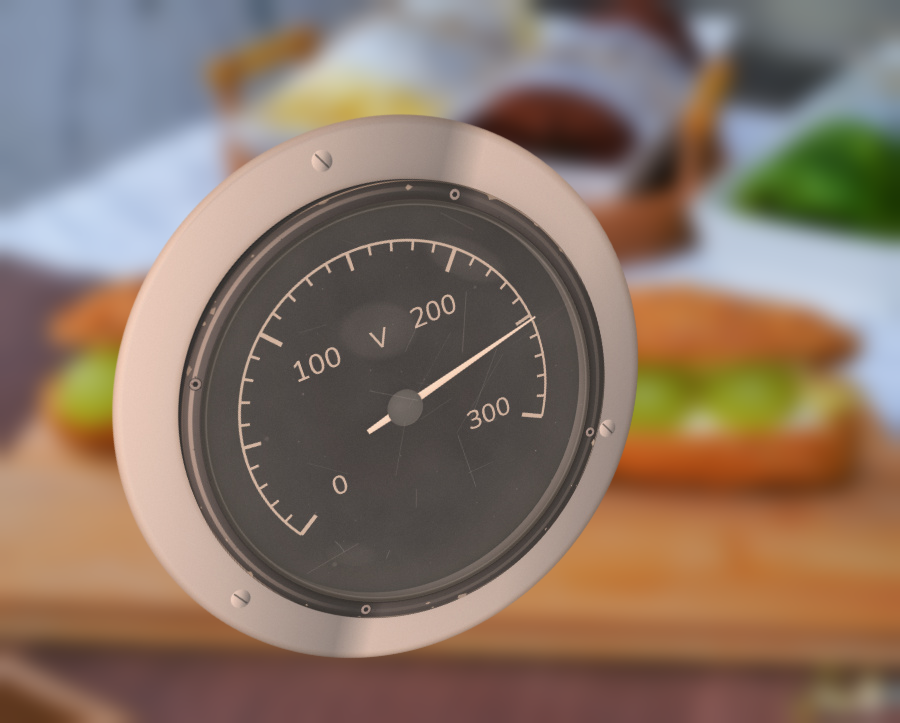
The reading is 250 V
